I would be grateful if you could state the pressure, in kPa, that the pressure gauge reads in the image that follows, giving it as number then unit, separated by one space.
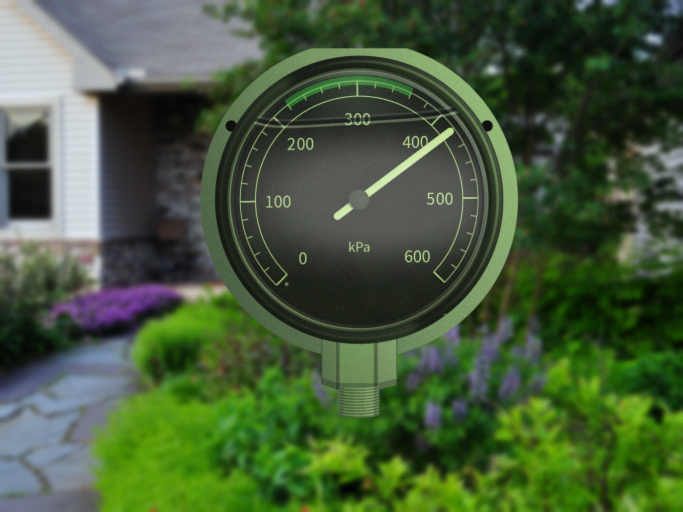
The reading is 420 kPa
